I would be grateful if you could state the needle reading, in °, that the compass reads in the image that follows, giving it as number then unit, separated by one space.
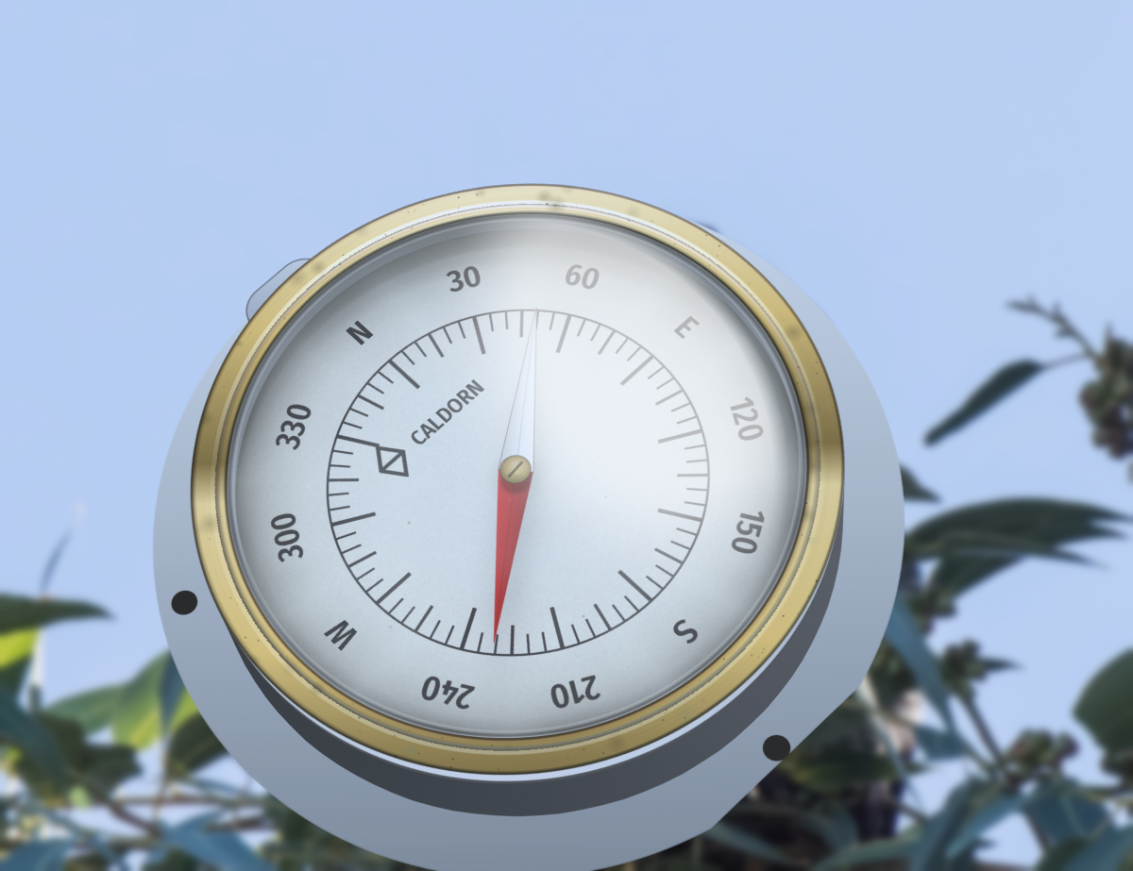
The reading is 230 °
